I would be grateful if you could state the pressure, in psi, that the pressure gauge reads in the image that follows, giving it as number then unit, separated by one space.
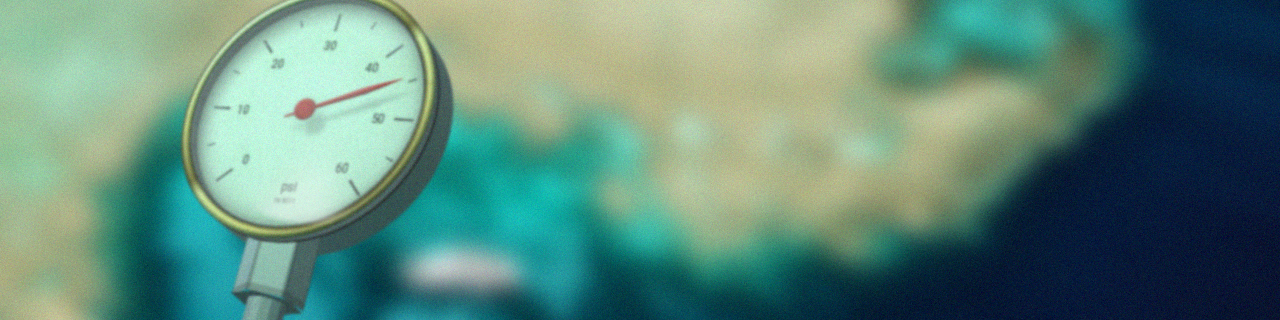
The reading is 45 psi
